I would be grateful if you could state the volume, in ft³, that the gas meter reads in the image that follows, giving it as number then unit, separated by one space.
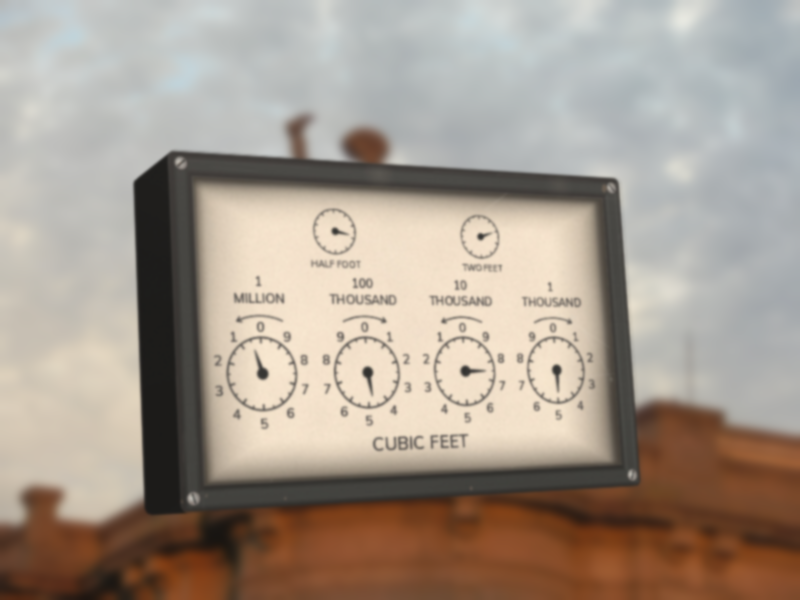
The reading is 47500 ft³
